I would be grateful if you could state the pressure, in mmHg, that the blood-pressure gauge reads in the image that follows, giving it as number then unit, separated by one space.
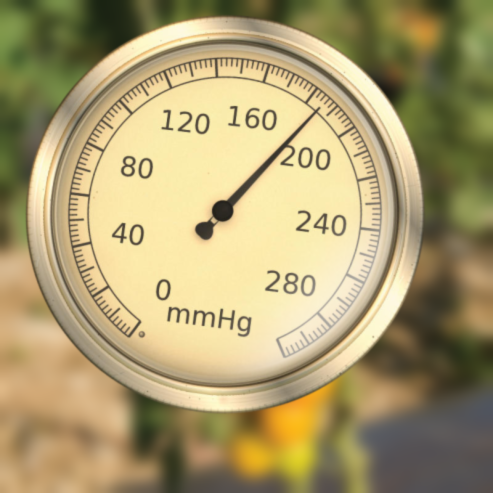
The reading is 186 mmHg
